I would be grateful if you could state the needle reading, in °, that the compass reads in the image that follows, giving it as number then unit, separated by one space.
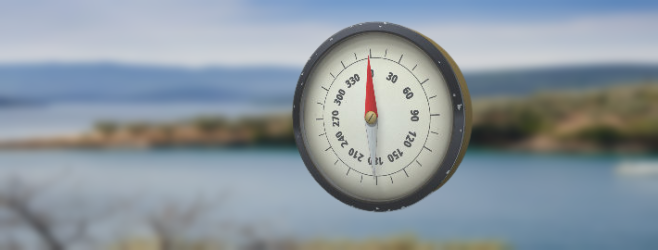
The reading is 0 °
